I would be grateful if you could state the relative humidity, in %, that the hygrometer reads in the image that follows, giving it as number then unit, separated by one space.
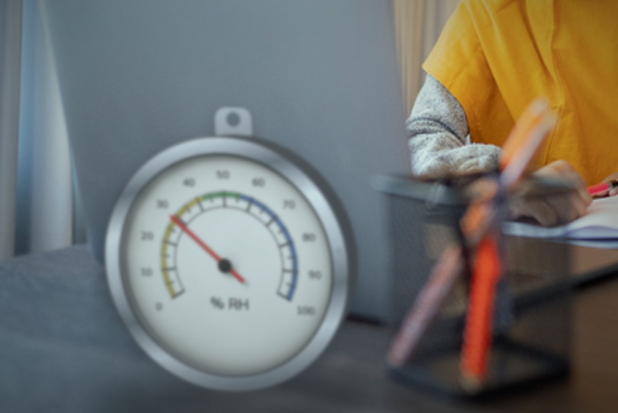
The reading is 30 %
